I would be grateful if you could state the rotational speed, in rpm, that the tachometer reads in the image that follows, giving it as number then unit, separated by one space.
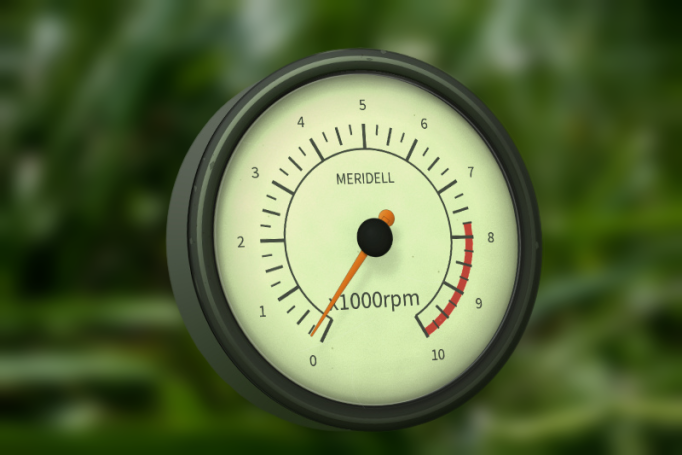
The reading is 250 rpm
